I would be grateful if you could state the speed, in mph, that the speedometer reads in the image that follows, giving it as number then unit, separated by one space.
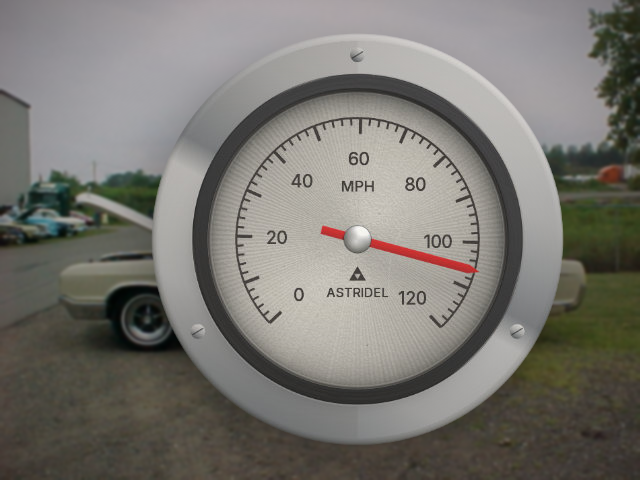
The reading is 106 mph
